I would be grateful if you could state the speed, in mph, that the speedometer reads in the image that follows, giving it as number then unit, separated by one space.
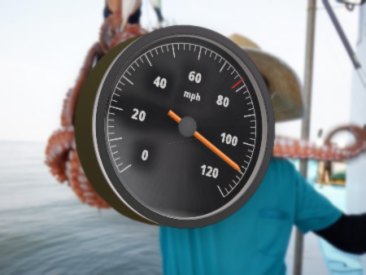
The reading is 110 mph
